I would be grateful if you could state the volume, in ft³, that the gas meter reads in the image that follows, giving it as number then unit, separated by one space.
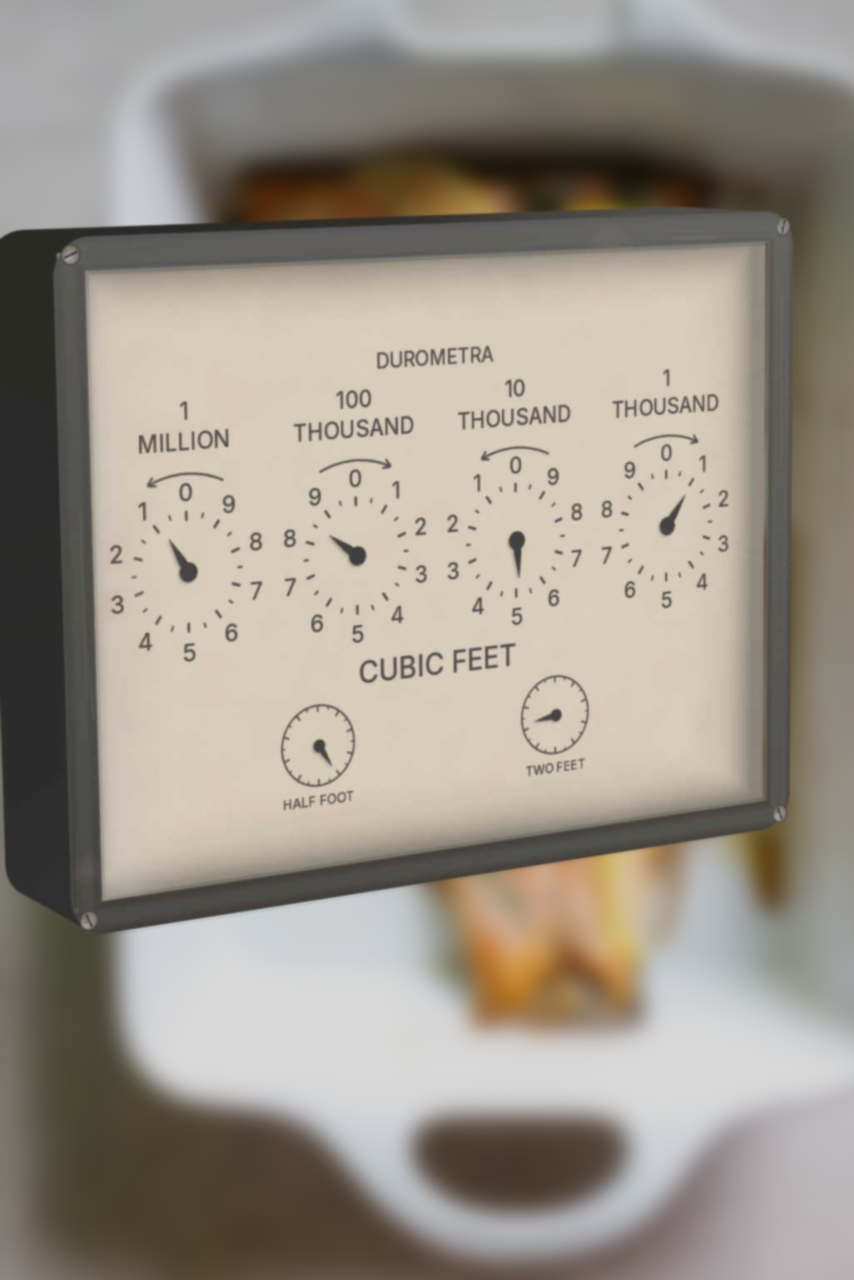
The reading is 85100 ft³
